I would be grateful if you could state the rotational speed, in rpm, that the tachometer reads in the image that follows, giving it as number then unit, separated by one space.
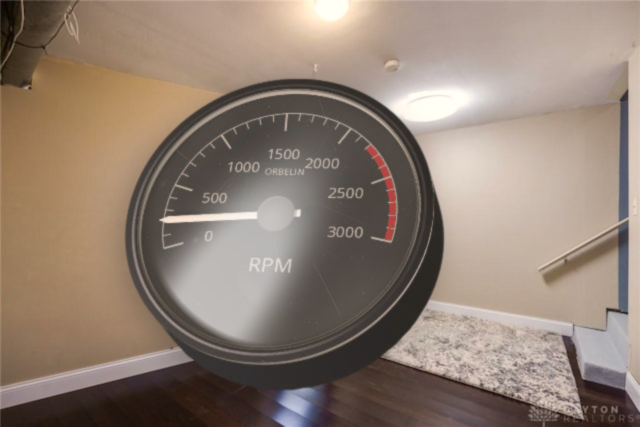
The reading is 200 rpm
